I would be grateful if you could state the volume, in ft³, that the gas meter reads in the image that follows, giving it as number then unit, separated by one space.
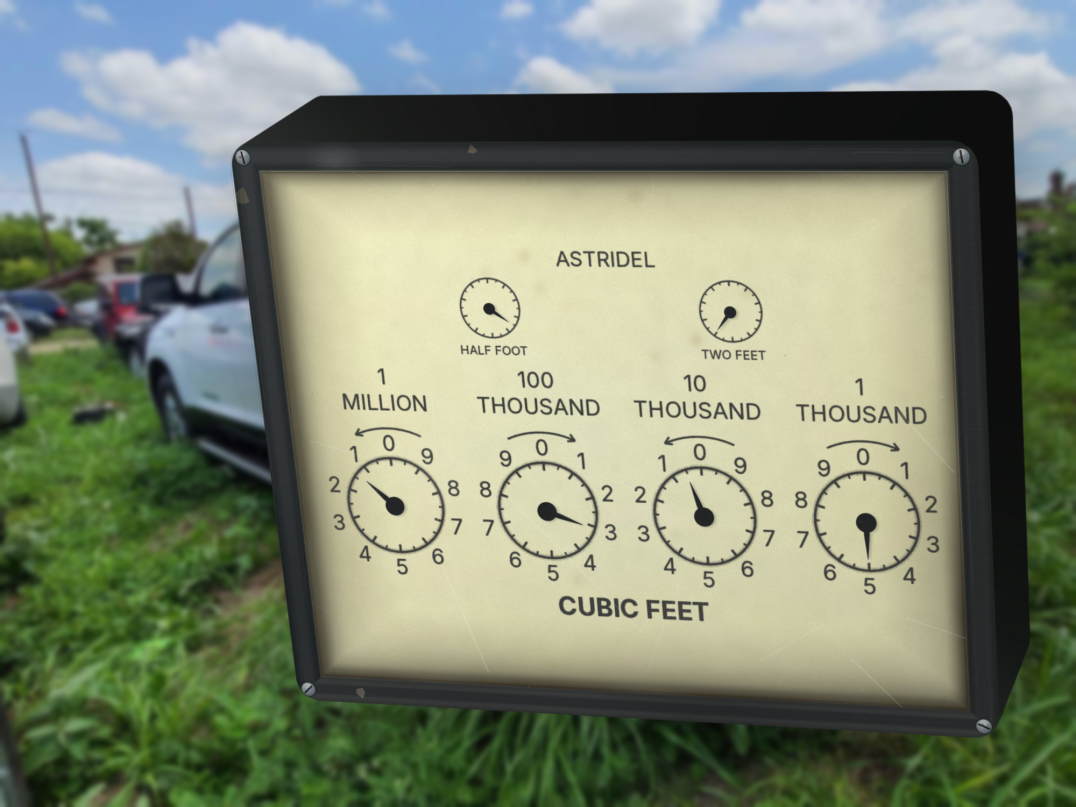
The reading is 130500 ft³
